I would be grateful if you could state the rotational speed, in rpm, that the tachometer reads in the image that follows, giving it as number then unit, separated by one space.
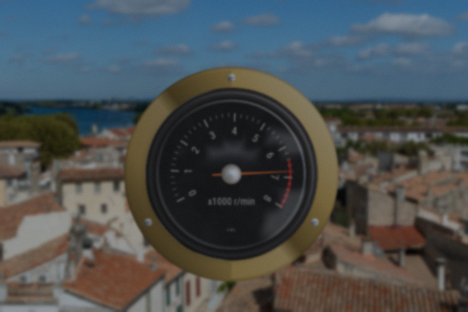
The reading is 6800 rpm
